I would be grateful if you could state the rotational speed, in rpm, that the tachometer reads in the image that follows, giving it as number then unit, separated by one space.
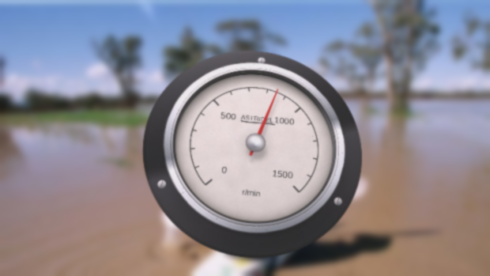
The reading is 850 rpm
